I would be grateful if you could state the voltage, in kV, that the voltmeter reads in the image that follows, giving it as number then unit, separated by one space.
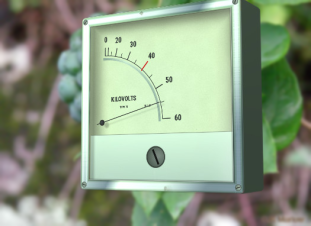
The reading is 55 kV
